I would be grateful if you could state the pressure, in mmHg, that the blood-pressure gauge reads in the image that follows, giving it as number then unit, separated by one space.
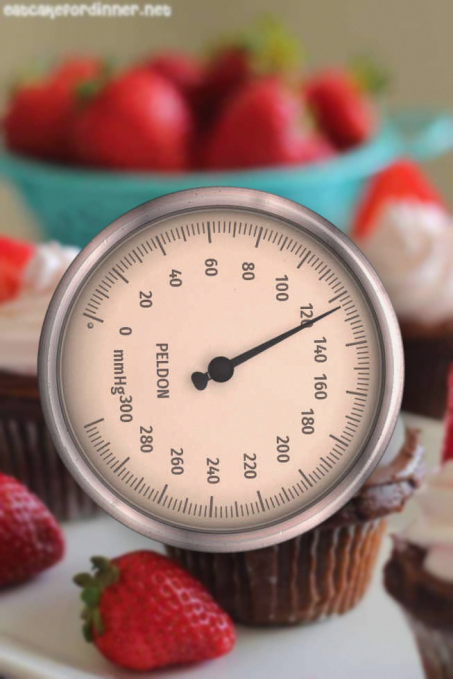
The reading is 124 mmHg
